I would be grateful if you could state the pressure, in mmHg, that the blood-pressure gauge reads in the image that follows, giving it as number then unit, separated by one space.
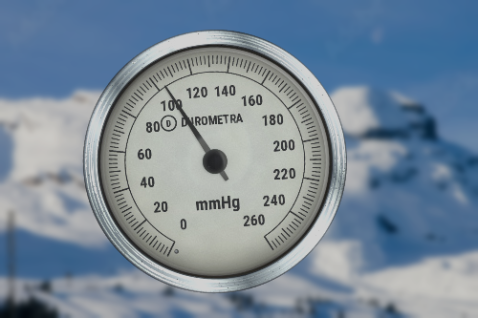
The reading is 104 mmHg
